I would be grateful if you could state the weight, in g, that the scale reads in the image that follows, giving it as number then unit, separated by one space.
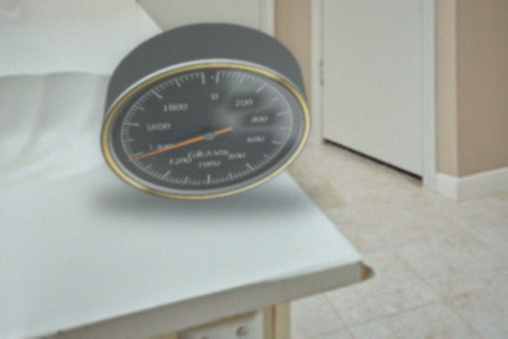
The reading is 1400 g
